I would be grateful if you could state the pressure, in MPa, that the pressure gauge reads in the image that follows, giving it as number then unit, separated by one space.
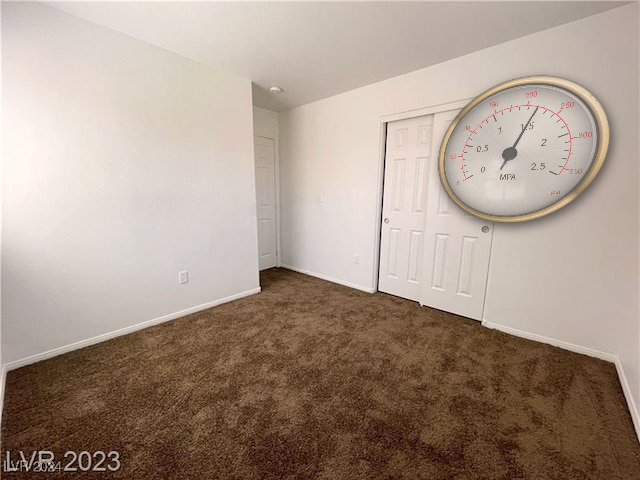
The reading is 1.5 MPa
